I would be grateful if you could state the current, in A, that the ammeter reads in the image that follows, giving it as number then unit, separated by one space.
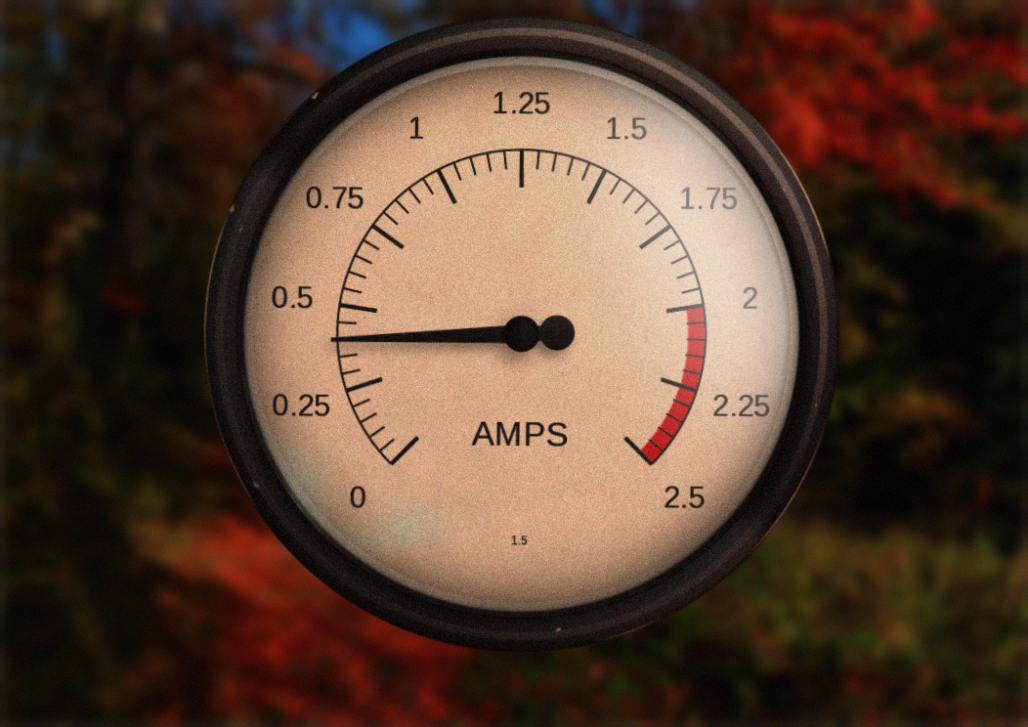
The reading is 0.4 A
